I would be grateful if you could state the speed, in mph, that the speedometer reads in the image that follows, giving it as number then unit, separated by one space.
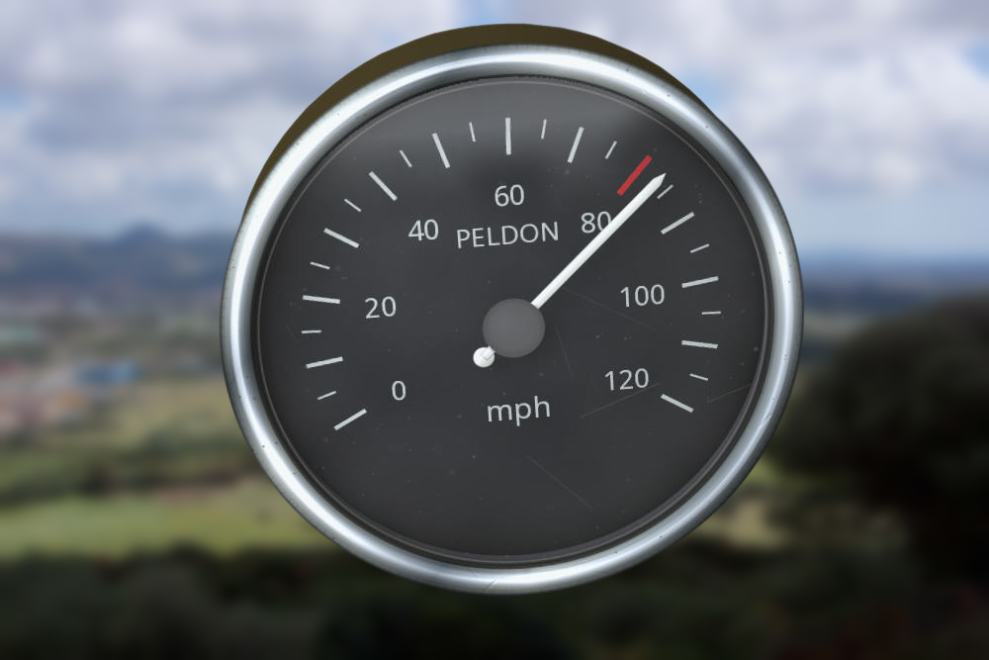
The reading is 82.5 mph
